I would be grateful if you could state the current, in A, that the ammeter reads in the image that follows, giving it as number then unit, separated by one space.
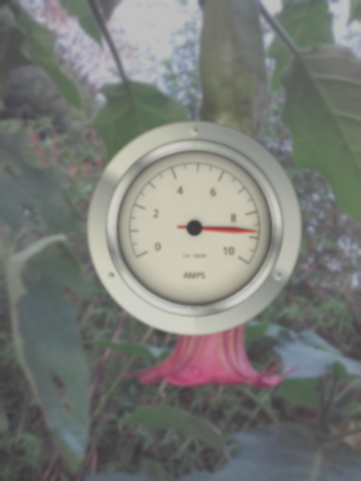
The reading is 8.75 A
